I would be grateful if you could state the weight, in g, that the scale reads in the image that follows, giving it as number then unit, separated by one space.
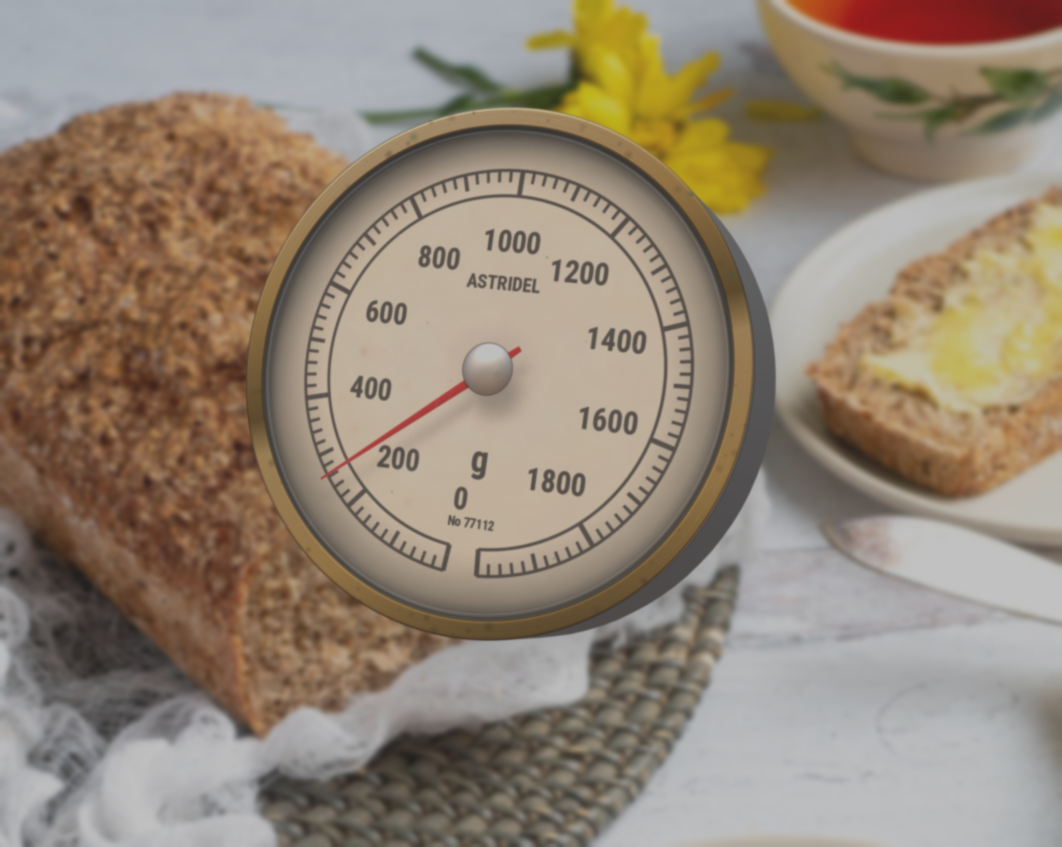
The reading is 260 g
